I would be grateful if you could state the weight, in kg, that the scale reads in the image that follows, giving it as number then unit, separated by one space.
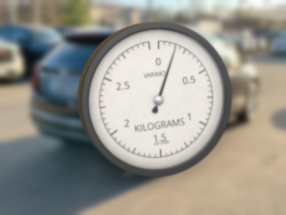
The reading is 0.15 kg
